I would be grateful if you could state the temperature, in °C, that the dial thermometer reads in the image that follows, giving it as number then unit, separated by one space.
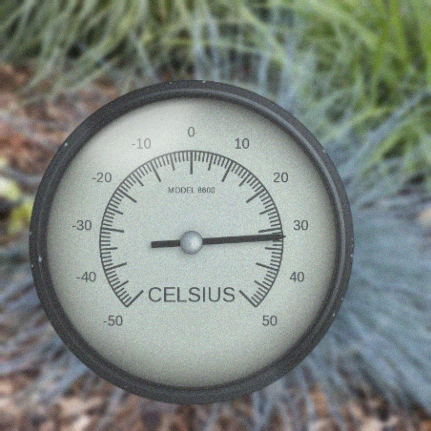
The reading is 32 °C
